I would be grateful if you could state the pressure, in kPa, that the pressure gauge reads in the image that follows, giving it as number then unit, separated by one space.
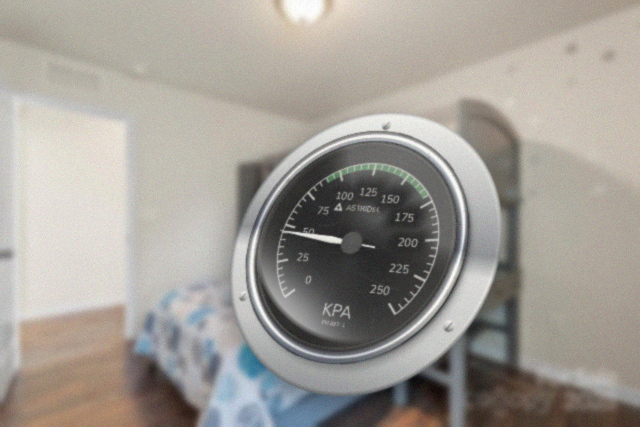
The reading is 45 kPa
